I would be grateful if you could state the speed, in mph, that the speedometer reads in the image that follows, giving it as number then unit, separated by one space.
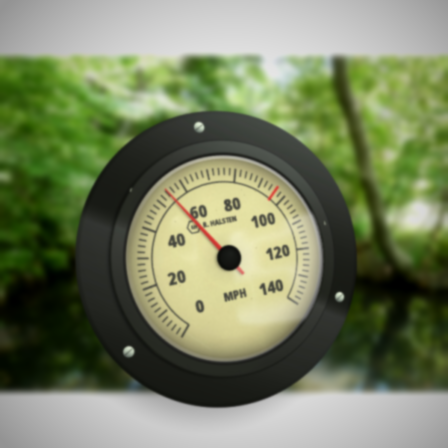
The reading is 54 mph
